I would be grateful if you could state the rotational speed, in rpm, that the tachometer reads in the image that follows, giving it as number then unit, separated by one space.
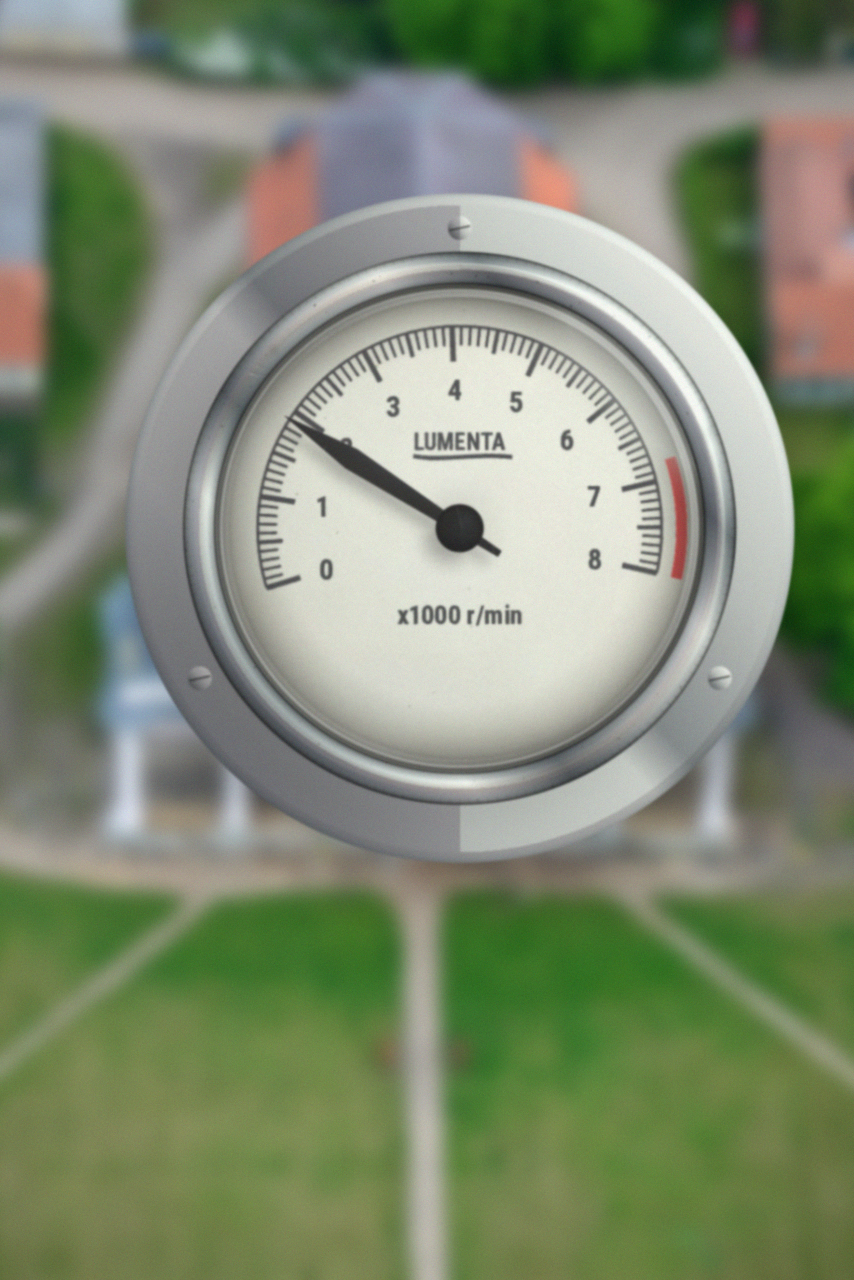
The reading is 1900 rpm
